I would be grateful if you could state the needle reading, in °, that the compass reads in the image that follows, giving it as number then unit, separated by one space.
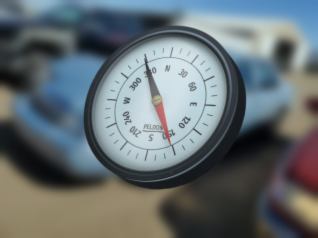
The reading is 150 °
